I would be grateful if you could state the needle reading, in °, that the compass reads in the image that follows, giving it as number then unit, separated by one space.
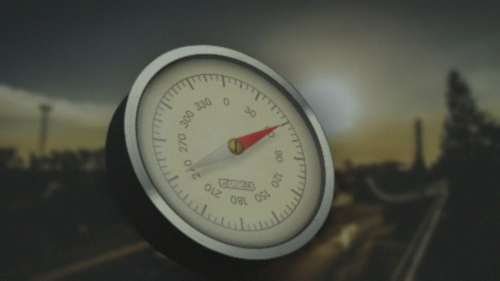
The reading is 60 °
